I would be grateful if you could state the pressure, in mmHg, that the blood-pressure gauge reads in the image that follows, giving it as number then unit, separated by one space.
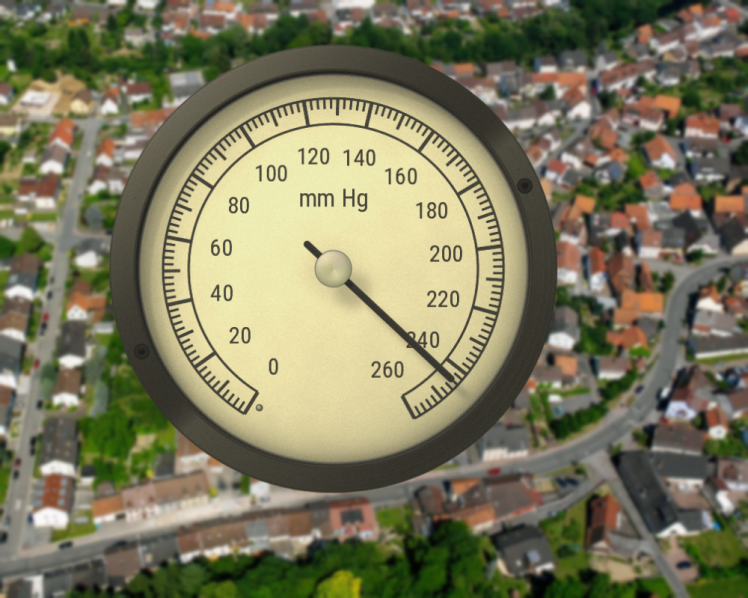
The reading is 244 mmHg
